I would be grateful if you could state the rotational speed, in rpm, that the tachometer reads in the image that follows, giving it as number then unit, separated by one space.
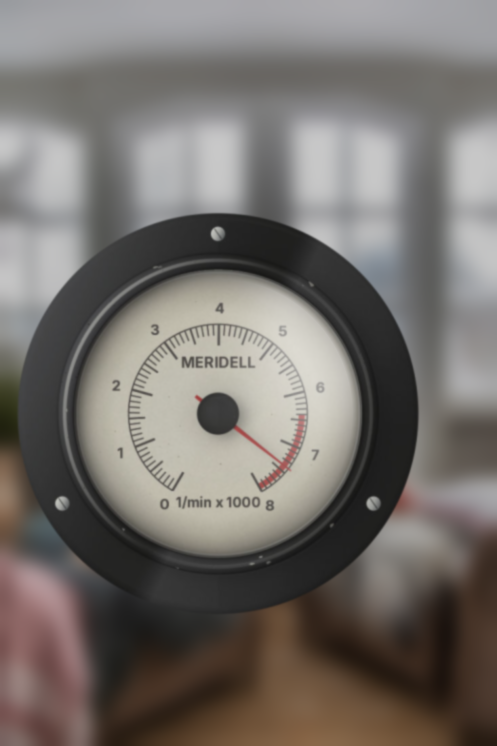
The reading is 7400 rpm
